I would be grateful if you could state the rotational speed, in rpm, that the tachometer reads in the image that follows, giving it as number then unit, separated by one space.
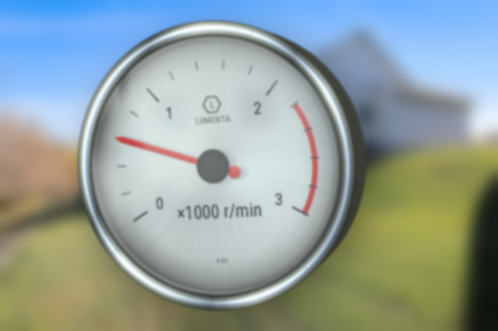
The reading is 600 rpm
